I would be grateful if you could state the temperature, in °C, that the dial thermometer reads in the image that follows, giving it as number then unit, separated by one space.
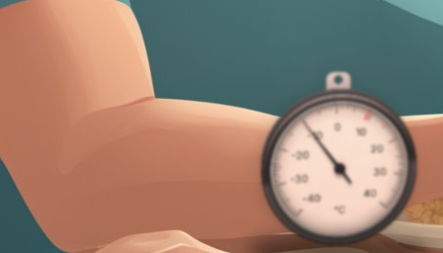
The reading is -10 °C
